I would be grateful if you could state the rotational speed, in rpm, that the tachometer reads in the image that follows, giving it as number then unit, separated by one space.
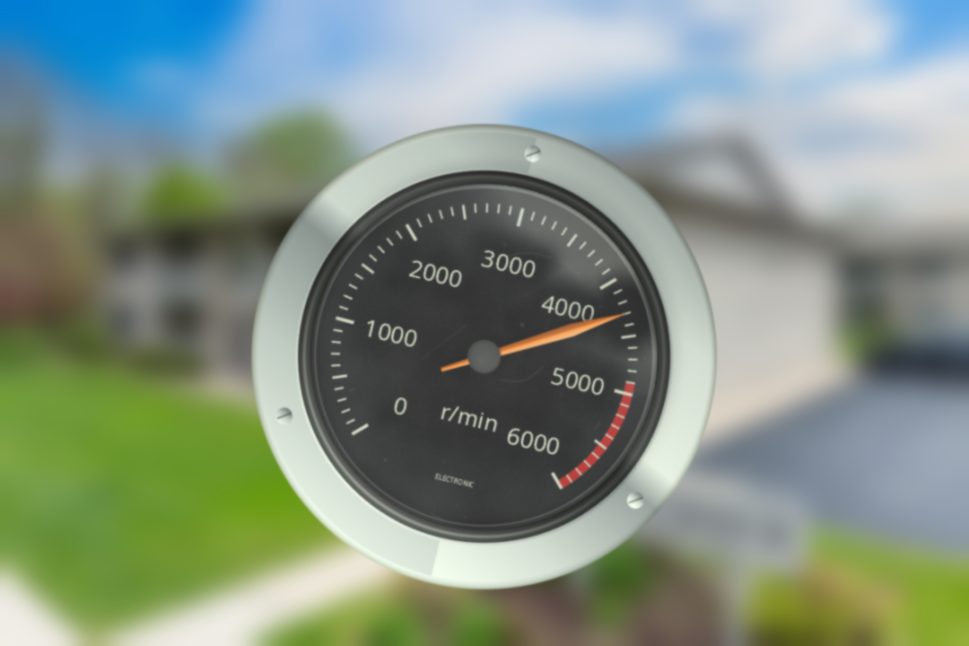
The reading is 4300 rpm
